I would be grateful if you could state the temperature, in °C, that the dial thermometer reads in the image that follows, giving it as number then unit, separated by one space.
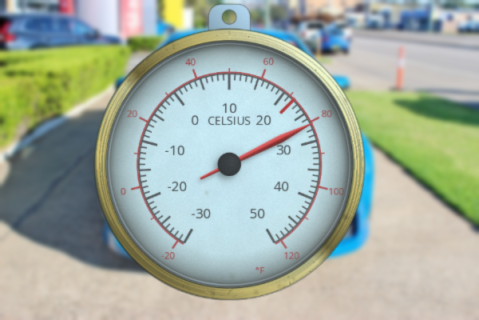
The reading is 27 °C
